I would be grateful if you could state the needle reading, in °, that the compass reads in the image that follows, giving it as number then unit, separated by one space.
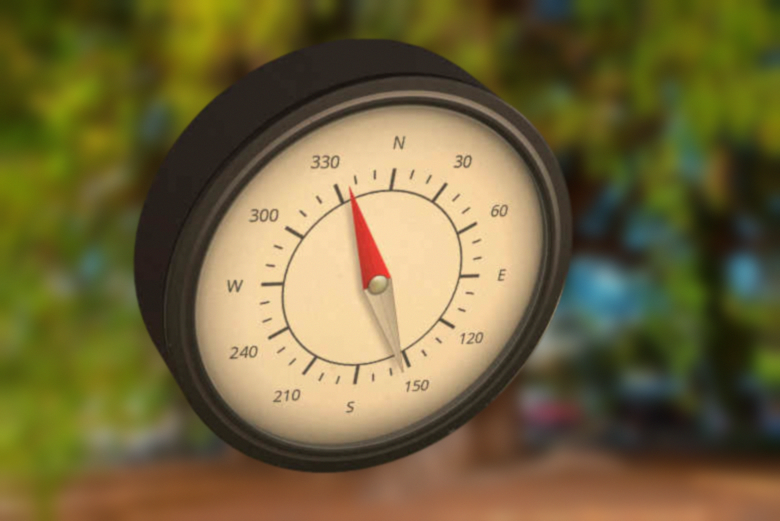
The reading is 335 °
